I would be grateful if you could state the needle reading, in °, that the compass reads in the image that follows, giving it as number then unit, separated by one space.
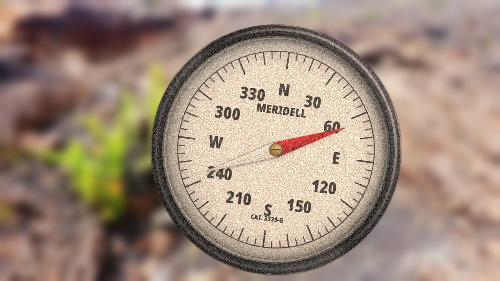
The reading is 65 °
